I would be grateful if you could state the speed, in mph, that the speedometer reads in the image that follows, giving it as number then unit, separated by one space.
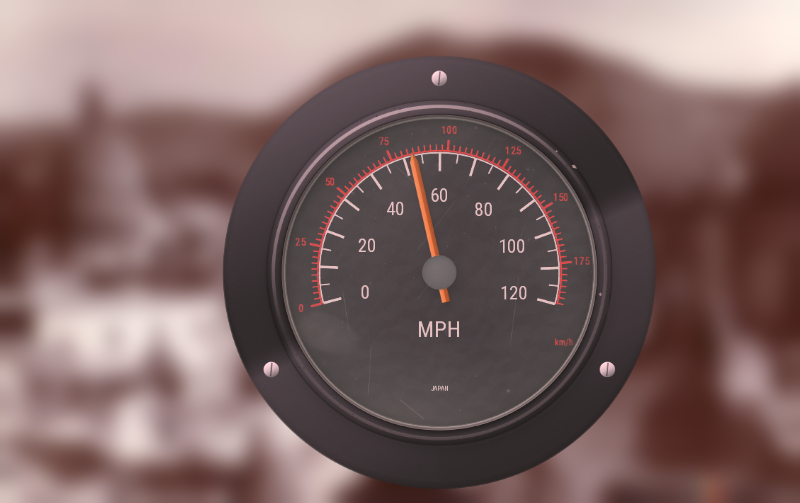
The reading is 52.5 mph
